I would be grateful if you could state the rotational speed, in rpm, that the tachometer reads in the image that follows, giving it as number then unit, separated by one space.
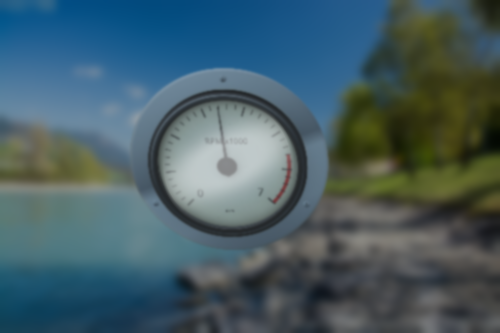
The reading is 3400 rpm
